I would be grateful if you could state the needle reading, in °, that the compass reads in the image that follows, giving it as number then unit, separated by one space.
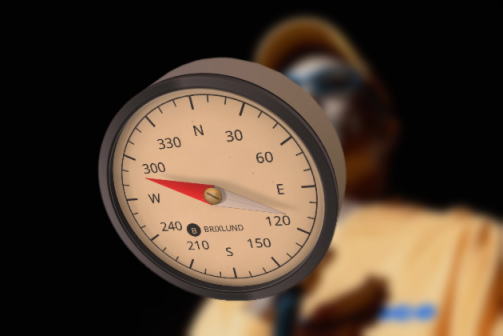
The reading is 290 °
